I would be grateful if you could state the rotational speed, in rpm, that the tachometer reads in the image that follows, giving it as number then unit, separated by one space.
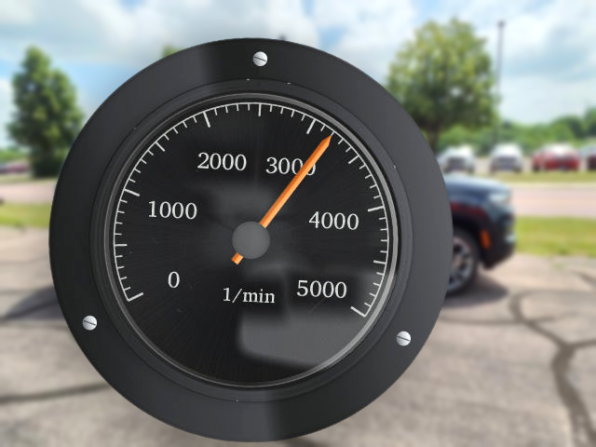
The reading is 3200 rpm
